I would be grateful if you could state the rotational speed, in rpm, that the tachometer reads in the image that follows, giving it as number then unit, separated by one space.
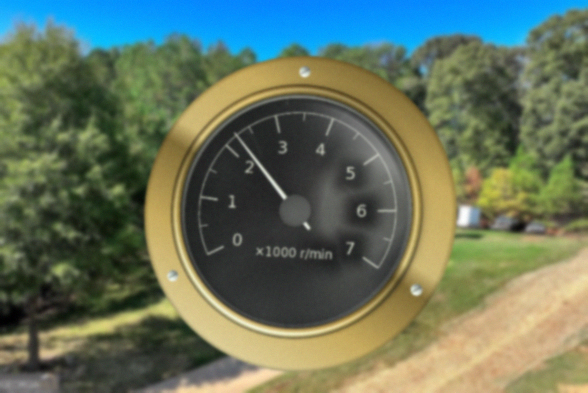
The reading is 2250 rpm
